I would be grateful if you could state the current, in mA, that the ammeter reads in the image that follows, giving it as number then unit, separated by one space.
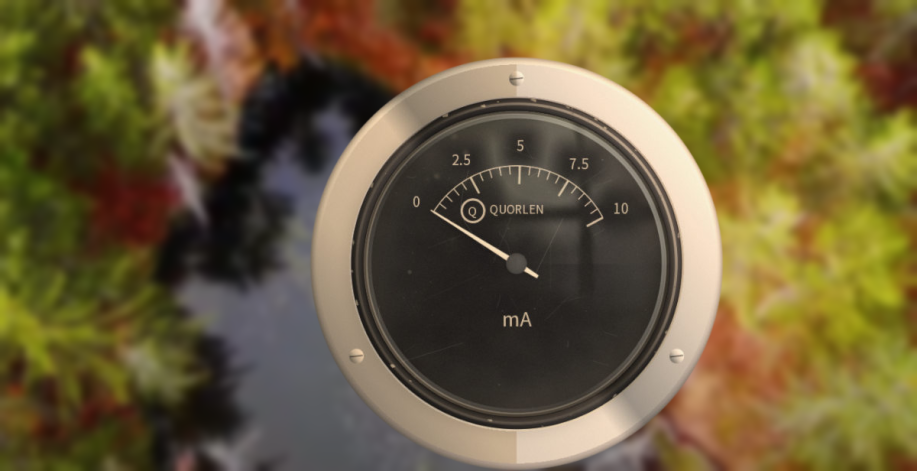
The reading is 0 mA
